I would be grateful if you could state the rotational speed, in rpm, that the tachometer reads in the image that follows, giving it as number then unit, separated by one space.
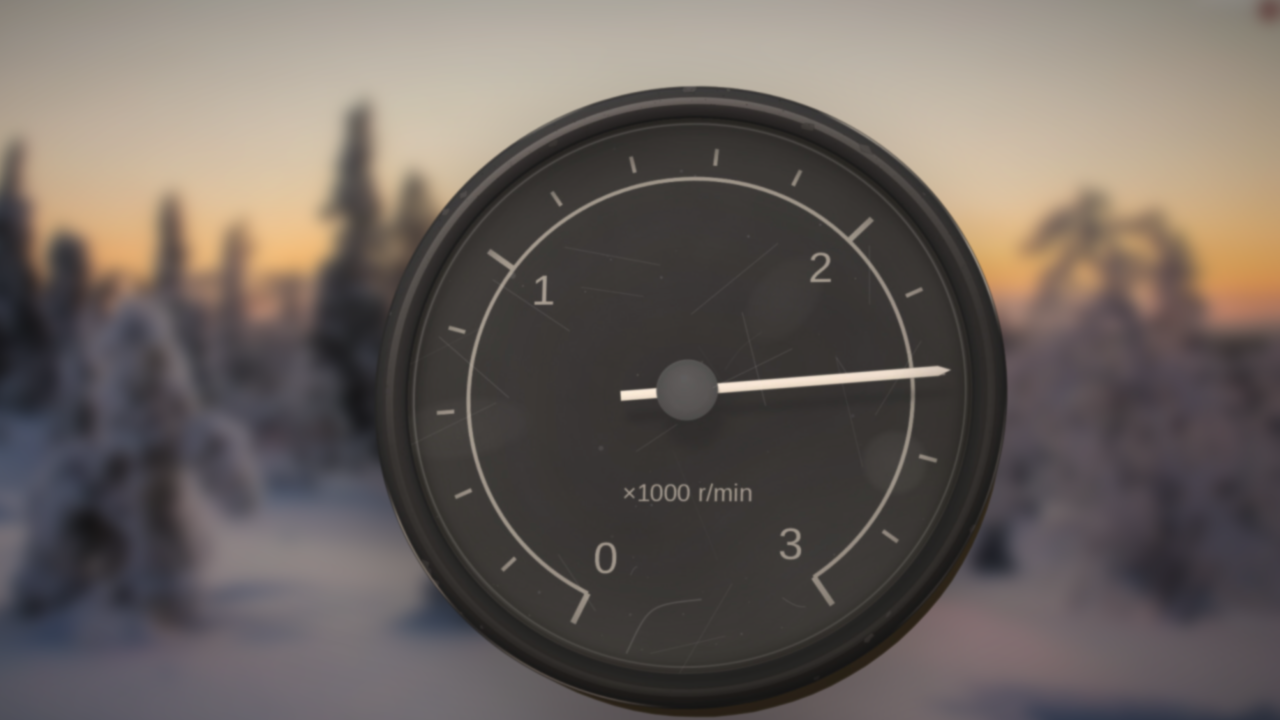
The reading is 2400 rpm
